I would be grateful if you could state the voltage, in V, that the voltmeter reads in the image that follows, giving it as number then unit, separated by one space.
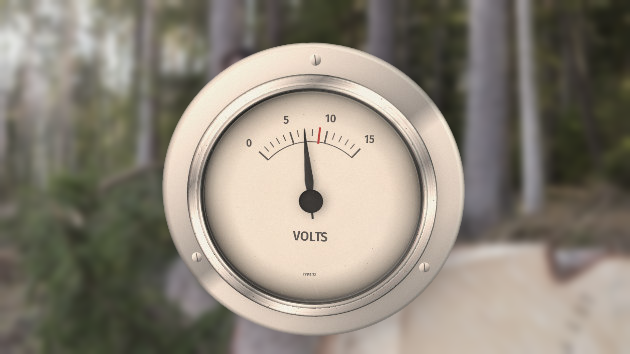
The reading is 7 V
